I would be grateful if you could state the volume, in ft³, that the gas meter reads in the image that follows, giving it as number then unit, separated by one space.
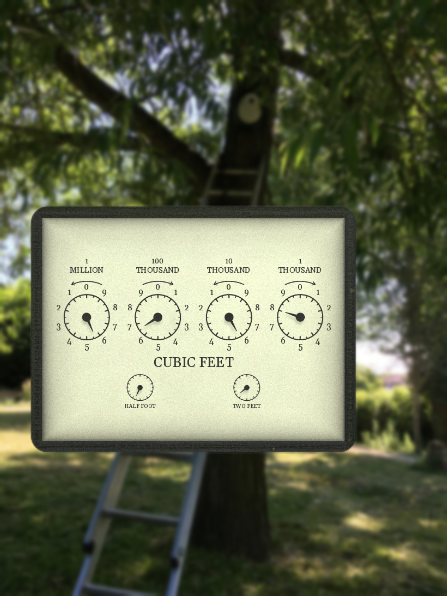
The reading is 565800 ft³
